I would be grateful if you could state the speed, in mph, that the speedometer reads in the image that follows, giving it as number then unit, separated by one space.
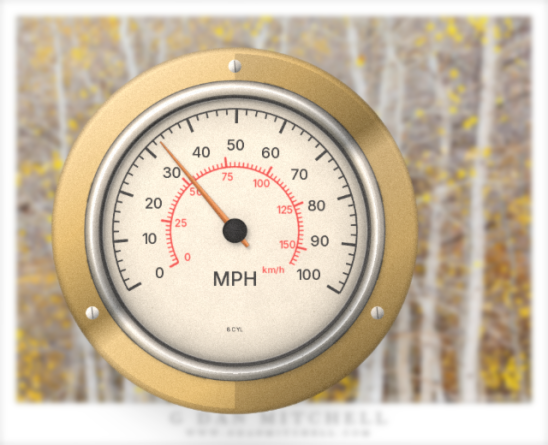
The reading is 33 mph
